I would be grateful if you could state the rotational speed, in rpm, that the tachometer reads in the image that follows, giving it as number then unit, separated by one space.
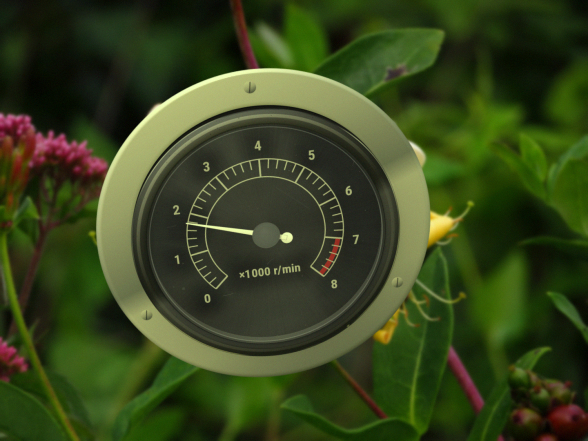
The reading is 1800 rpm
